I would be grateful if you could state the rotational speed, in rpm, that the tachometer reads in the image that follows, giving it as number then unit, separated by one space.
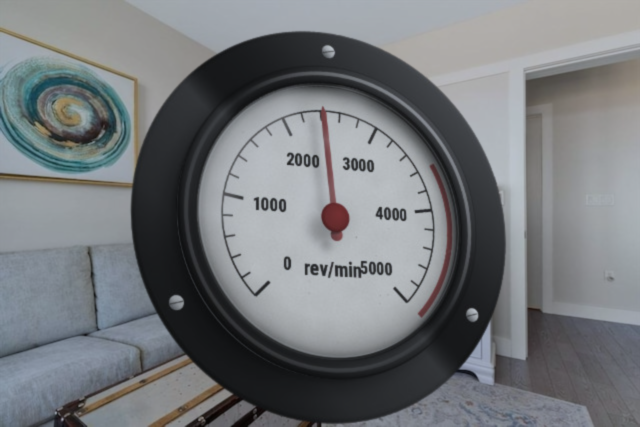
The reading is 2400 rpm
